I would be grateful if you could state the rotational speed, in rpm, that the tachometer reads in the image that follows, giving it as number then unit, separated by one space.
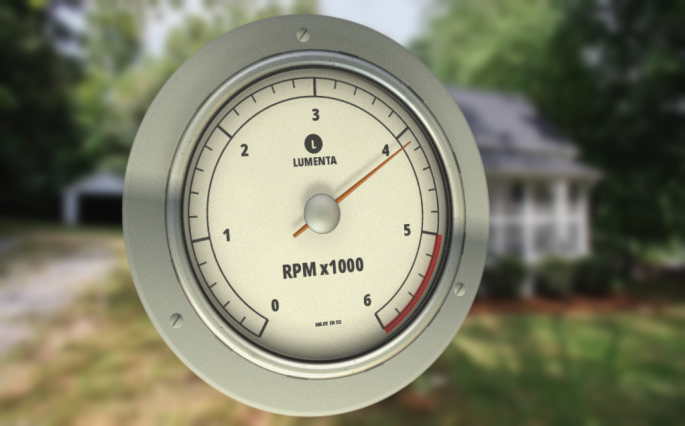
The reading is 4100 rpm
